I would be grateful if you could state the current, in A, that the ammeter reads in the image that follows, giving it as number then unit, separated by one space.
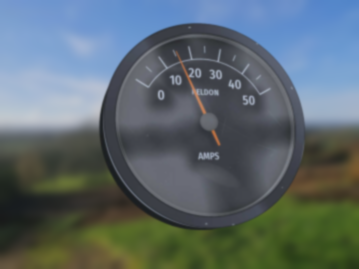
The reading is 15 A
